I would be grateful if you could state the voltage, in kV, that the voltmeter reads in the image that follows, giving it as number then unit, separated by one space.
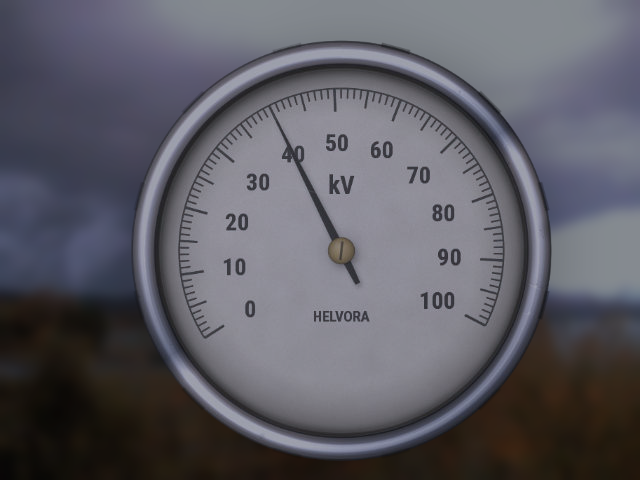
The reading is 40 kV
